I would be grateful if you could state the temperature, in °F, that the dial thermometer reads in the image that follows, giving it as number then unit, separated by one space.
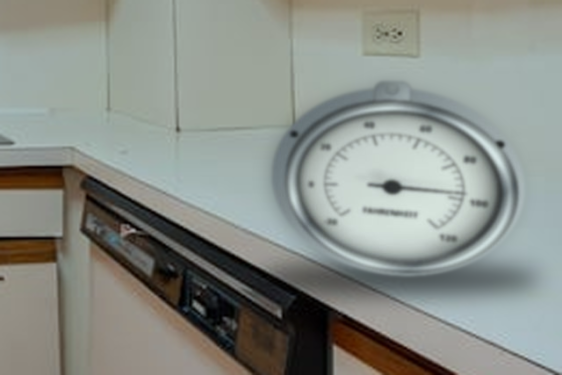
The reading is 96 °F
